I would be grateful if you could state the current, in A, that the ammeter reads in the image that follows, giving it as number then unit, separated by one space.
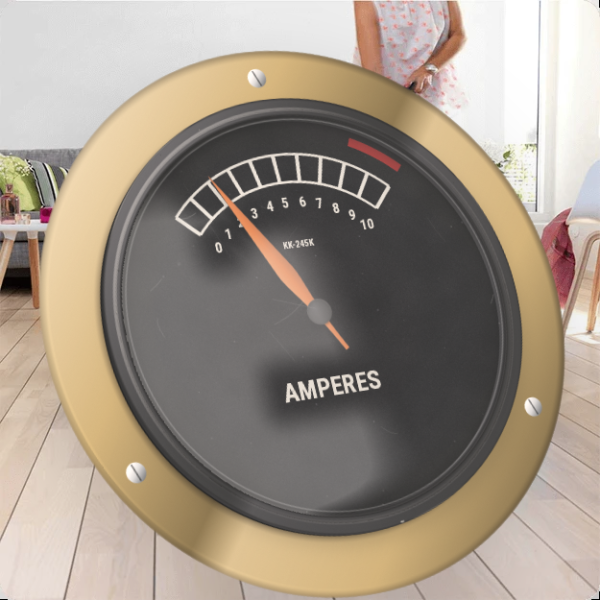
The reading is 2 A
